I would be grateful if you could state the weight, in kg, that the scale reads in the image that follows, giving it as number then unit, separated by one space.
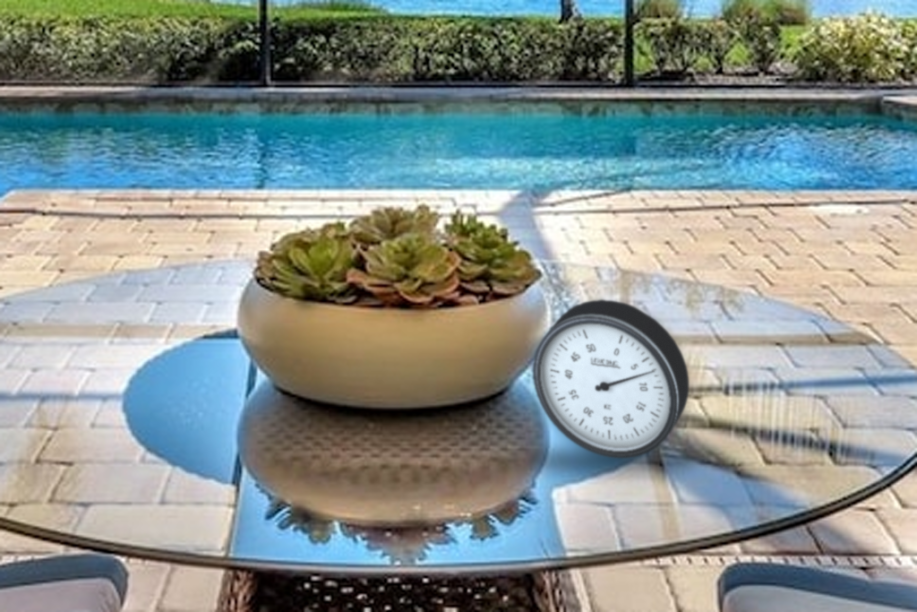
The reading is 7 kg
